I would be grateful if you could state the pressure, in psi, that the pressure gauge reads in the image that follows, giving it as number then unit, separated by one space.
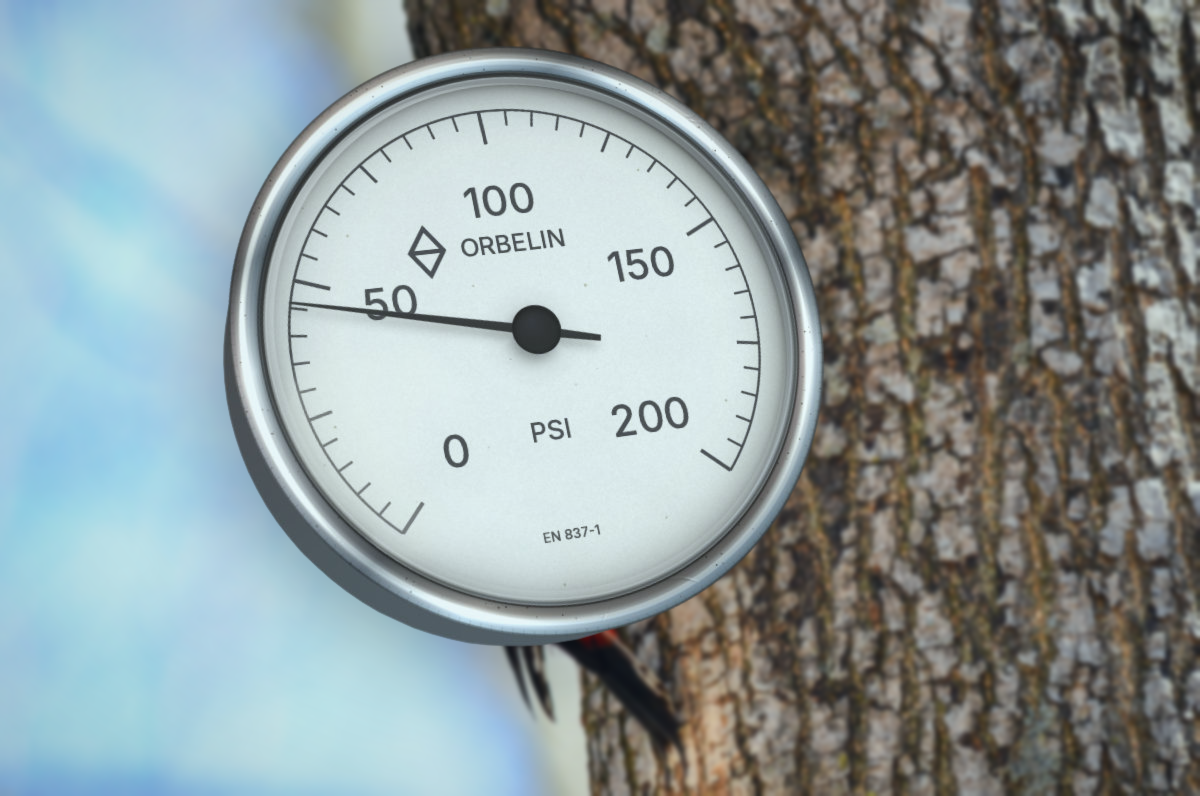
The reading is 45 psi
